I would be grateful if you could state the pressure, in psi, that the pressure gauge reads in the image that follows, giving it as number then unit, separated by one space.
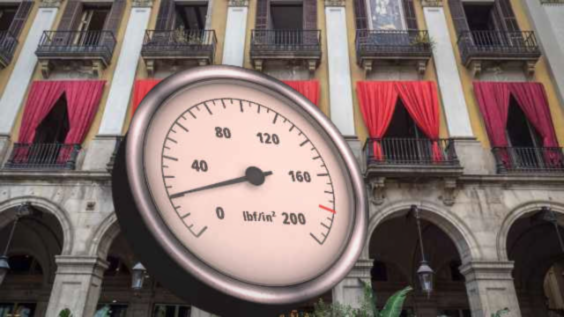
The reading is 20 psi
